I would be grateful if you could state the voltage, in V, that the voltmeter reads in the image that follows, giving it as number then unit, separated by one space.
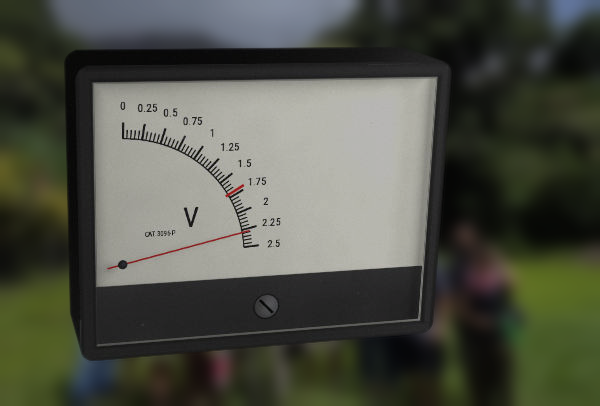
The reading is 2.25 V
